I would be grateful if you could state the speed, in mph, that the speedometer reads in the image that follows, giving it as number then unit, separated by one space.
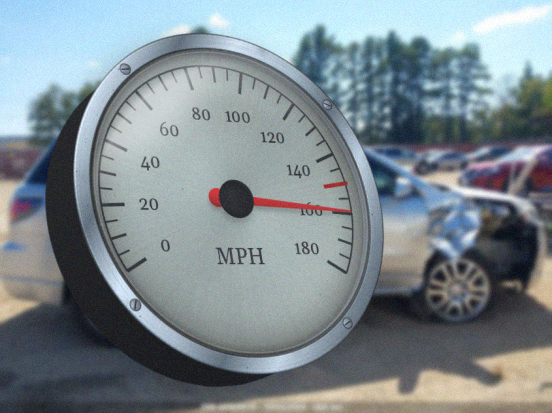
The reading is 160 mph
